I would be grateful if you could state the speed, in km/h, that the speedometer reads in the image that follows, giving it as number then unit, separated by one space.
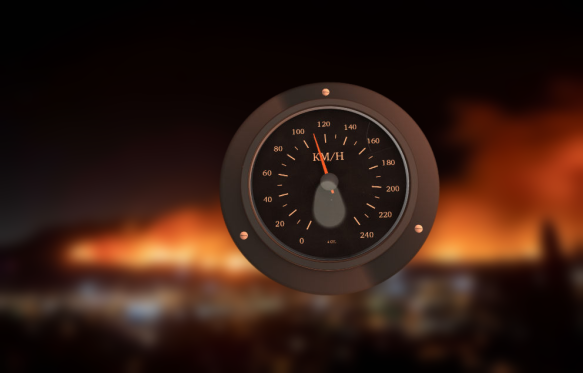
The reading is 110 km/h
